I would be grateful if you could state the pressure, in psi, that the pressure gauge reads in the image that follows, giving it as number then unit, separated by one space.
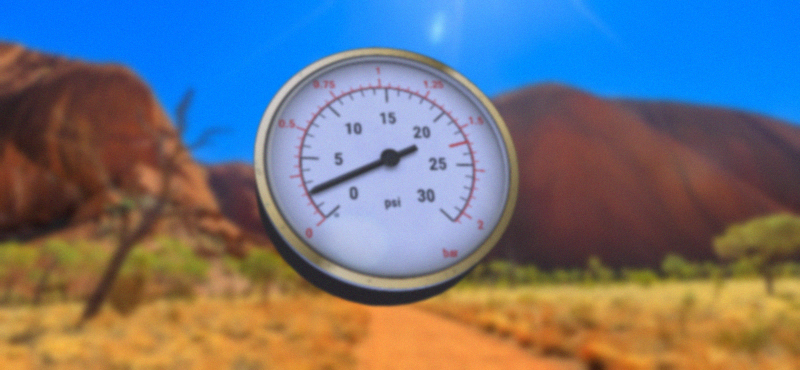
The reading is 2 psi
